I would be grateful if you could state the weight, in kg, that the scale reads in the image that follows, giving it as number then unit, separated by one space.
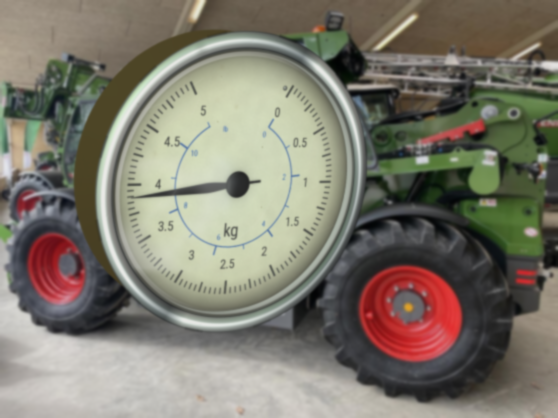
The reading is 3.9 kg
